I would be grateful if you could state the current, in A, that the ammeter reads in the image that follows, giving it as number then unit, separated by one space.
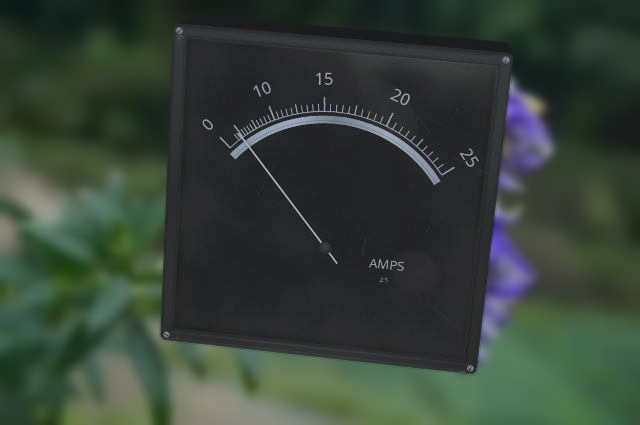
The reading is 5 A
